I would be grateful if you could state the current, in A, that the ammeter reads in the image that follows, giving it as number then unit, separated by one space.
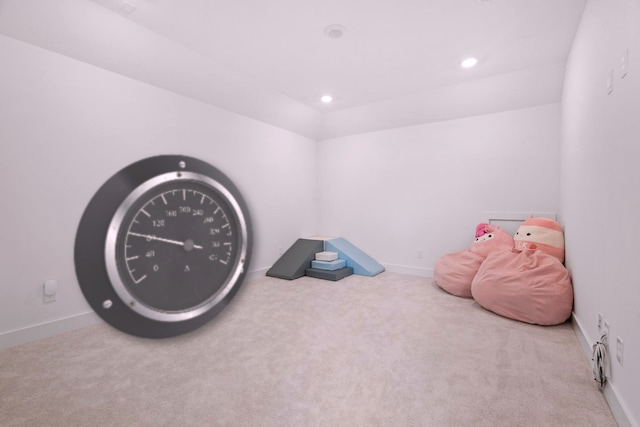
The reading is 80 A
